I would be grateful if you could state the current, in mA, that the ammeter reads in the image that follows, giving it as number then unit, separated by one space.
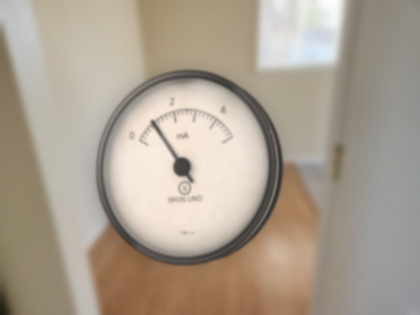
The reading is 1 mA
